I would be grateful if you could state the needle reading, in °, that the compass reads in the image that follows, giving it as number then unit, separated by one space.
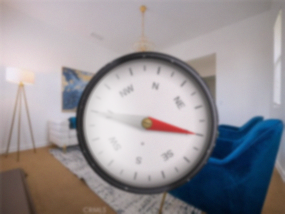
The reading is 90 °
